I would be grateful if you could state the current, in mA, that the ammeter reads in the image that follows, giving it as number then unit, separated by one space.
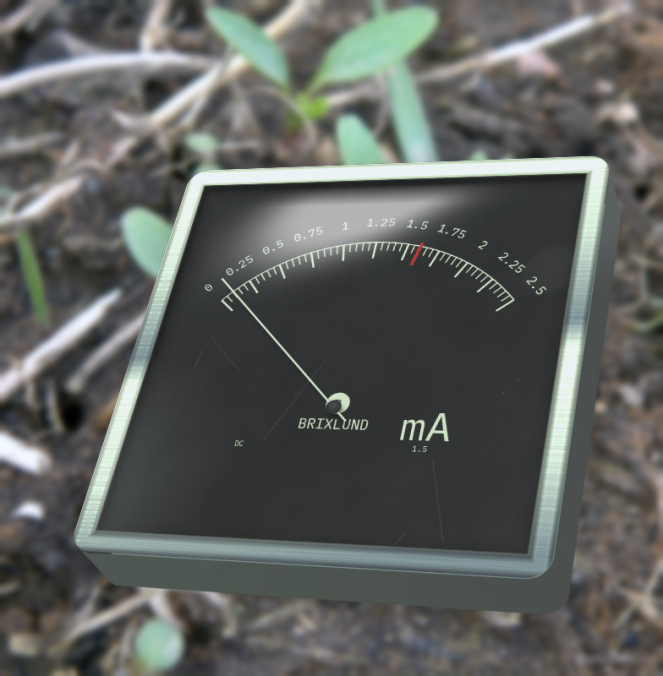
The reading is 0.1 mA
